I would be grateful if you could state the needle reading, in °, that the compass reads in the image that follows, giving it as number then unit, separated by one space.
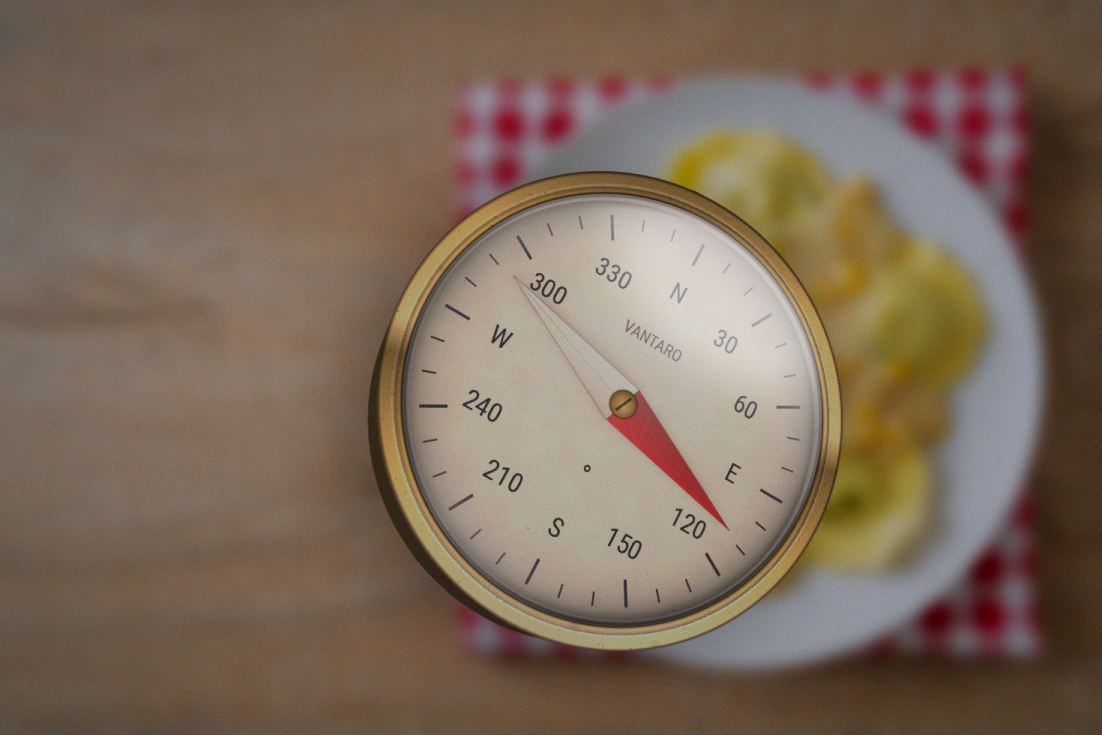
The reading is 110 °
